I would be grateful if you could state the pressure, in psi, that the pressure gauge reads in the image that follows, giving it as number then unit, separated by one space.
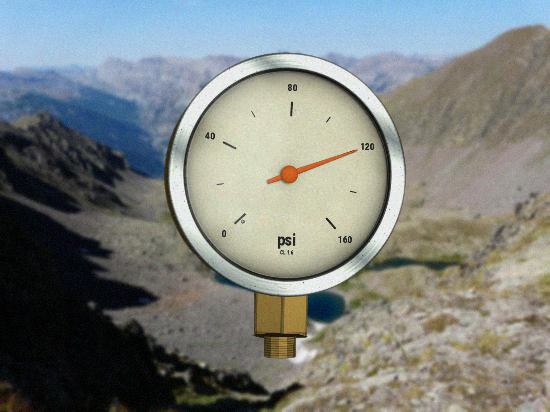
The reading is 120 psi
